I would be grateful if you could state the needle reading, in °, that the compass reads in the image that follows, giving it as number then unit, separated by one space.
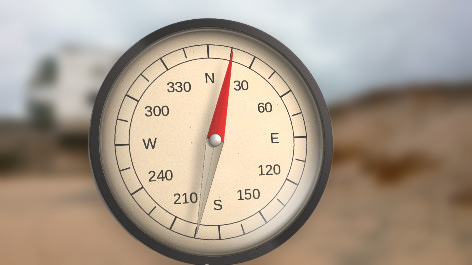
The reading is 15 °
